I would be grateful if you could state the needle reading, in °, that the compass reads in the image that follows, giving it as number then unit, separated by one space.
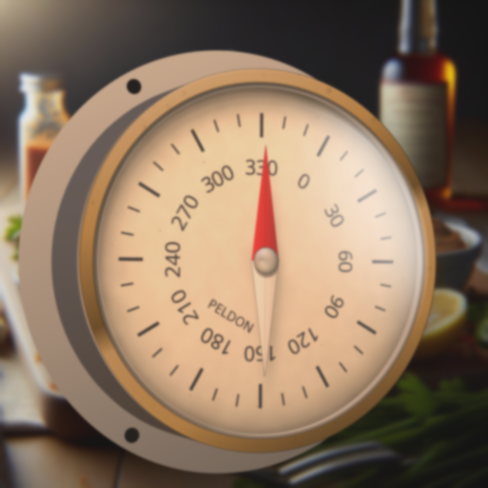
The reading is 330 °
